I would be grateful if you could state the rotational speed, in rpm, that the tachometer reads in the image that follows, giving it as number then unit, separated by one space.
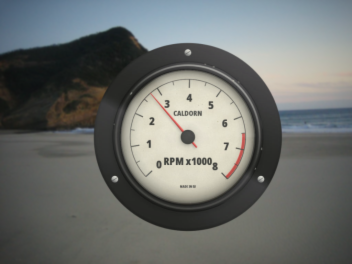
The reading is 2750 rpm
